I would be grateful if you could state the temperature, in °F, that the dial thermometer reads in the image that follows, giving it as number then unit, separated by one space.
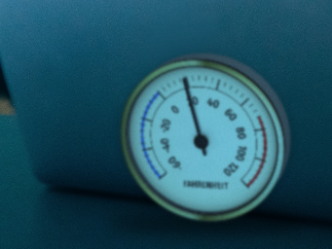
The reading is 20 °F
